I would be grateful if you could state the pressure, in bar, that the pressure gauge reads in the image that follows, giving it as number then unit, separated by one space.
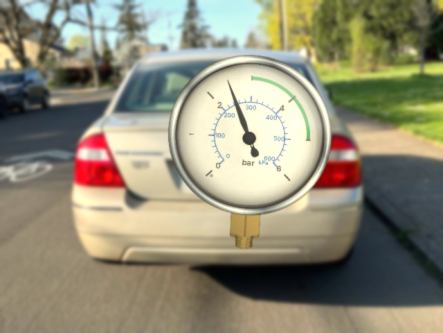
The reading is 2.5 bar
